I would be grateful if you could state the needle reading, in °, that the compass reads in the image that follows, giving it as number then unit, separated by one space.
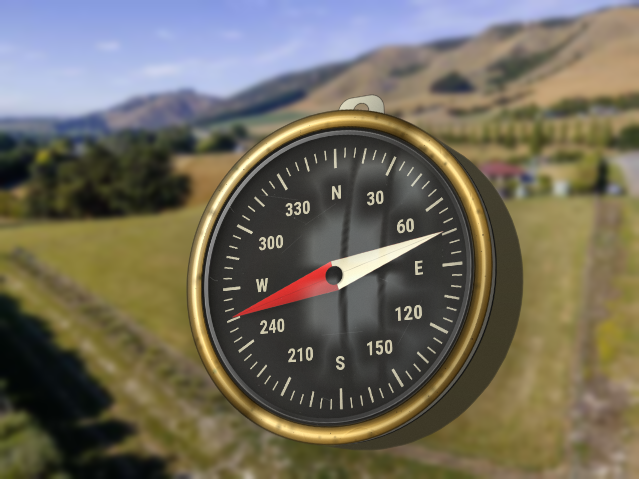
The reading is 255 °
